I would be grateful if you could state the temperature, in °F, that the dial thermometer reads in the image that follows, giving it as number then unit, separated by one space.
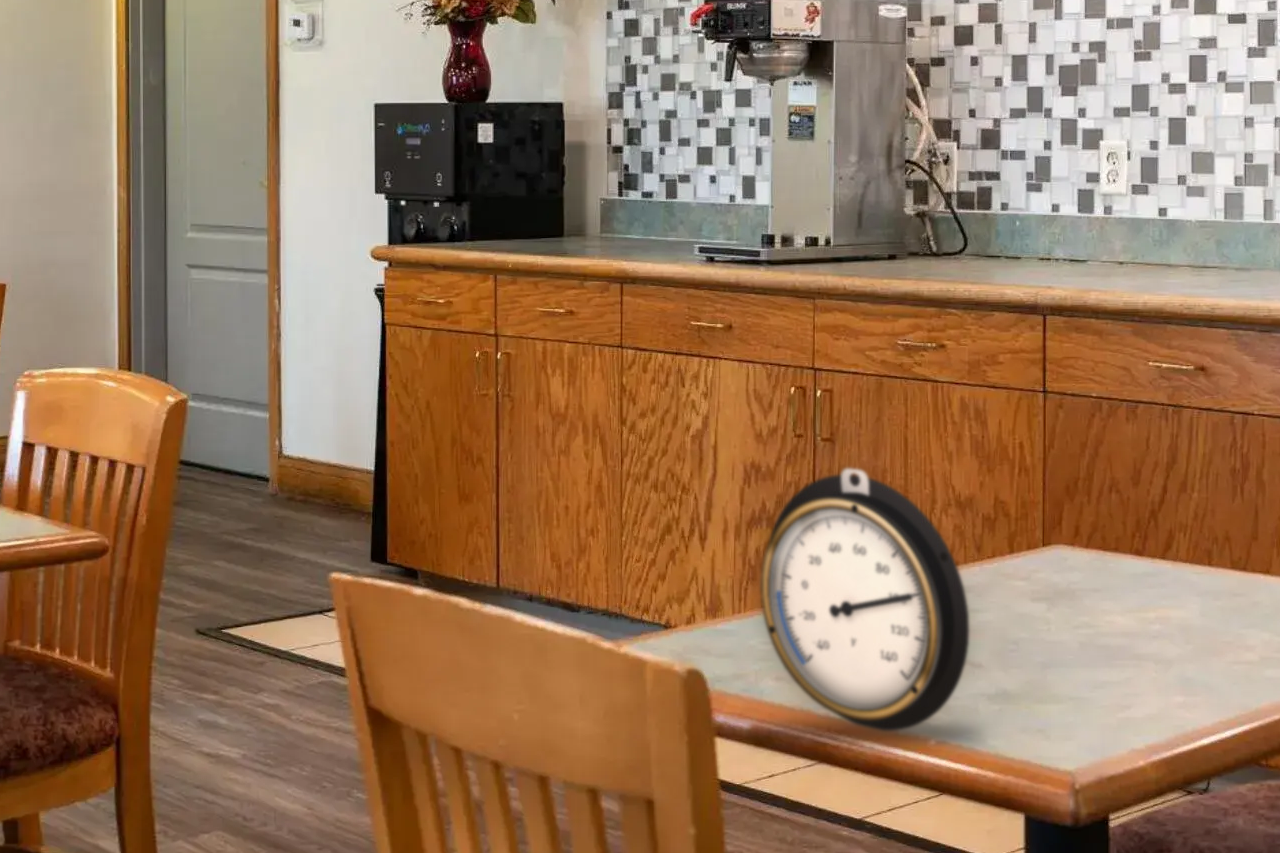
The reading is 100 °F
